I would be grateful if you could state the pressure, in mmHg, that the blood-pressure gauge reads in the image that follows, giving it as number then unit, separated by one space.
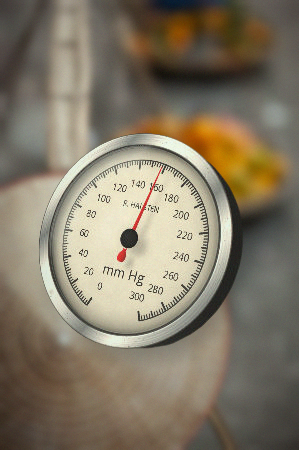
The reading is 160 mmHg
